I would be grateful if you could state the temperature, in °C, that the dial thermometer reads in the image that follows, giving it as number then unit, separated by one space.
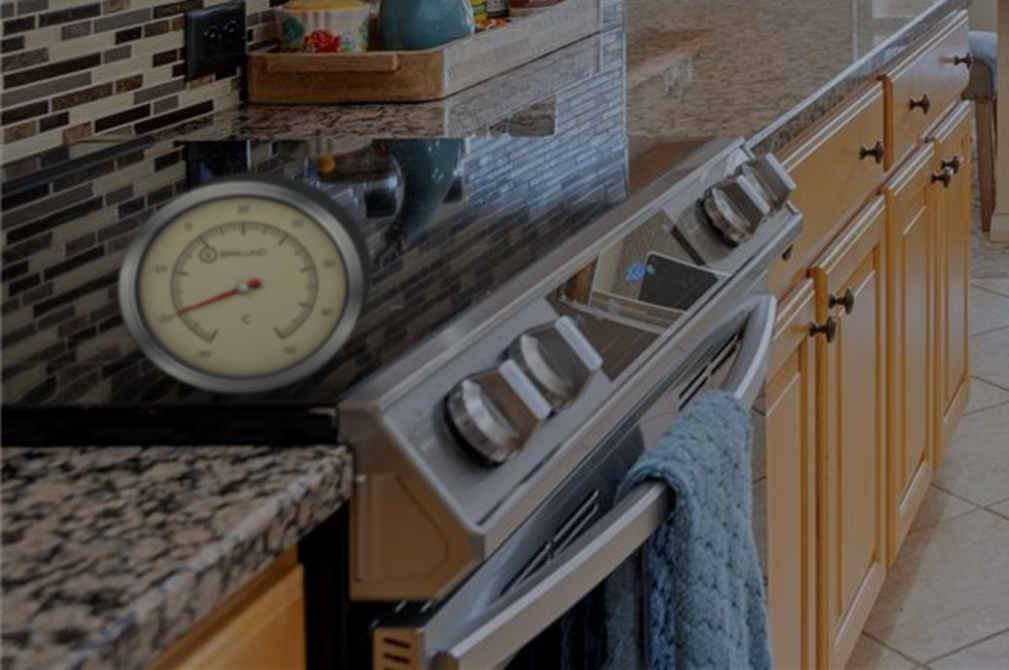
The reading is -20 °C
